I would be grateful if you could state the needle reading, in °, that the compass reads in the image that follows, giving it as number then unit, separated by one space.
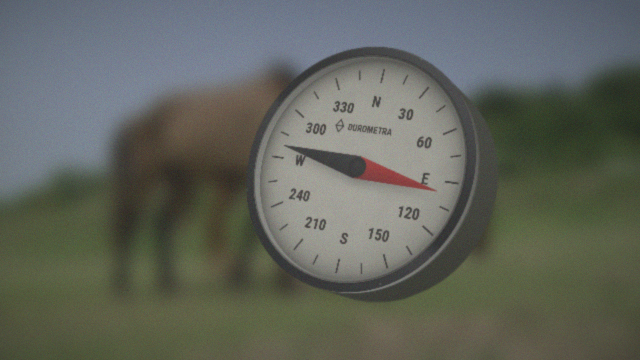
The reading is 97.5 °
